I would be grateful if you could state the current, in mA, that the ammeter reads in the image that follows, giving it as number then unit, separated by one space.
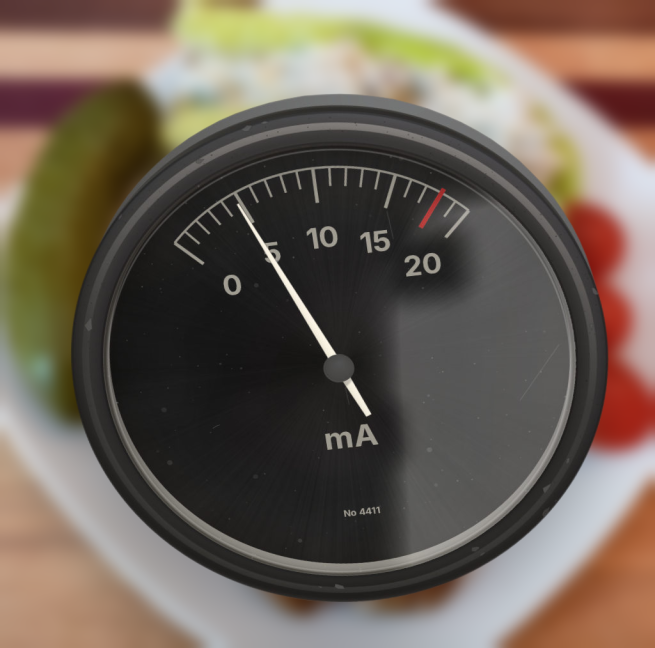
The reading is 5 mA
